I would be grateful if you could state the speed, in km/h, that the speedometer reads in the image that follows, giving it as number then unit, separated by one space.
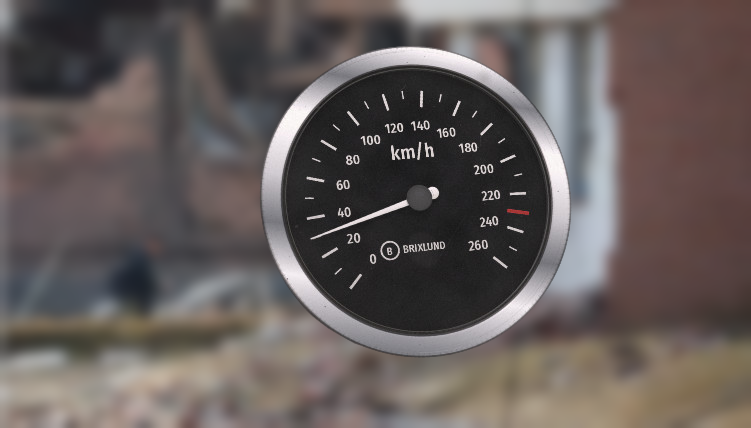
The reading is 30 km/h
